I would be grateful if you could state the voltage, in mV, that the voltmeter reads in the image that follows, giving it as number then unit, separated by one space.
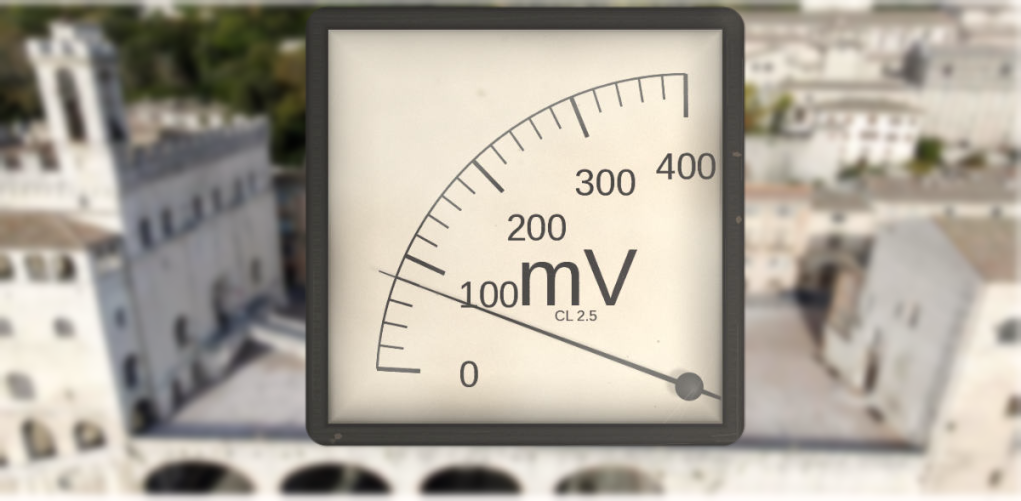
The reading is 80 mV
